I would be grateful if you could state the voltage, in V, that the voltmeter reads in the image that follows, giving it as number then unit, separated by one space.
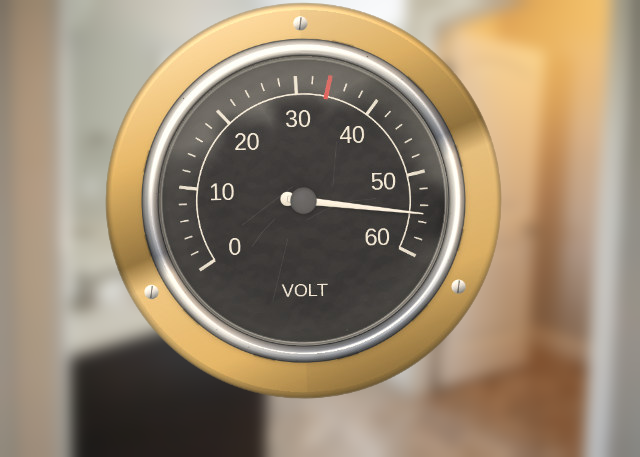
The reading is 55 V
